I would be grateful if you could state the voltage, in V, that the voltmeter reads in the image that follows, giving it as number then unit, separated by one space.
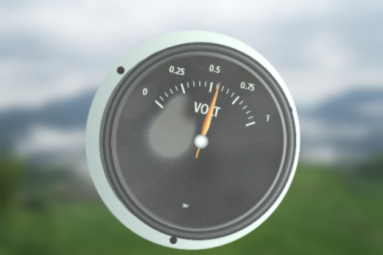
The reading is 0.55 V
